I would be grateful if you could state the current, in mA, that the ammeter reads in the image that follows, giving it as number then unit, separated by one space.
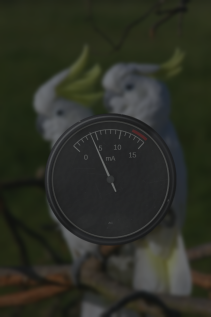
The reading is 4 mA
